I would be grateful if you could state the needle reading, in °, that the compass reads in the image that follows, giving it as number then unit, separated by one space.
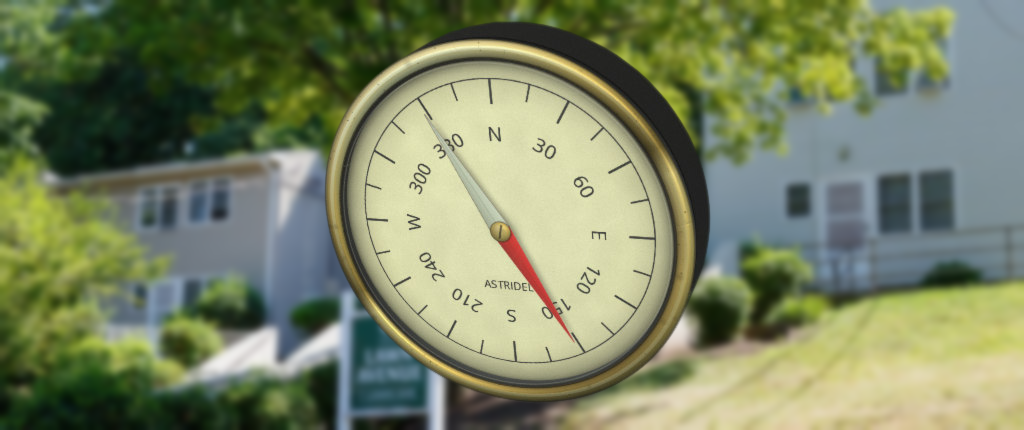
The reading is 150 °
